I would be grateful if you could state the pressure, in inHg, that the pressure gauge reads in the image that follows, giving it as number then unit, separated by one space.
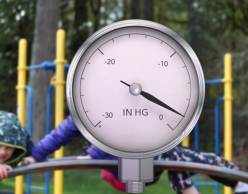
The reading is -2 inHg
